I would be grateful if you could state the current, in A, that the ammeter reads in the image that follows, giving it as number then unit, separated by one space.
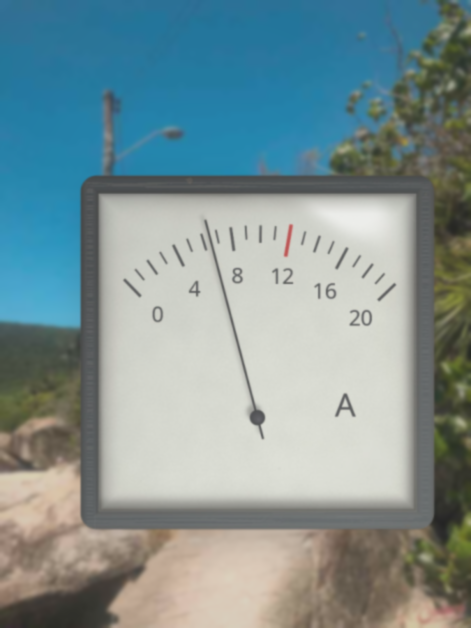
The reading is 6.5 A
